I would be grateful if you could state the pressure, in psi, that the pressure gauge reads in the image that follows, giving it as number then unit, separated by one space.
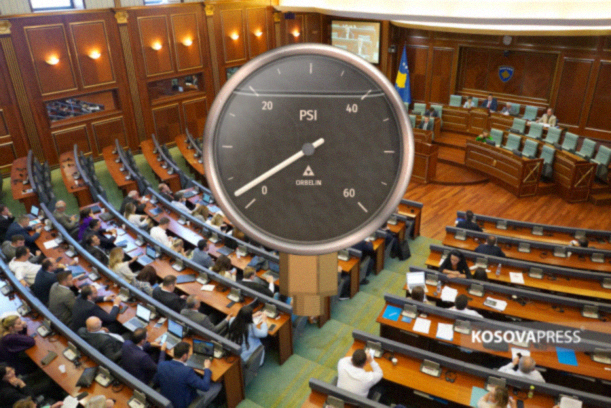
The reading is 2.5 psi
